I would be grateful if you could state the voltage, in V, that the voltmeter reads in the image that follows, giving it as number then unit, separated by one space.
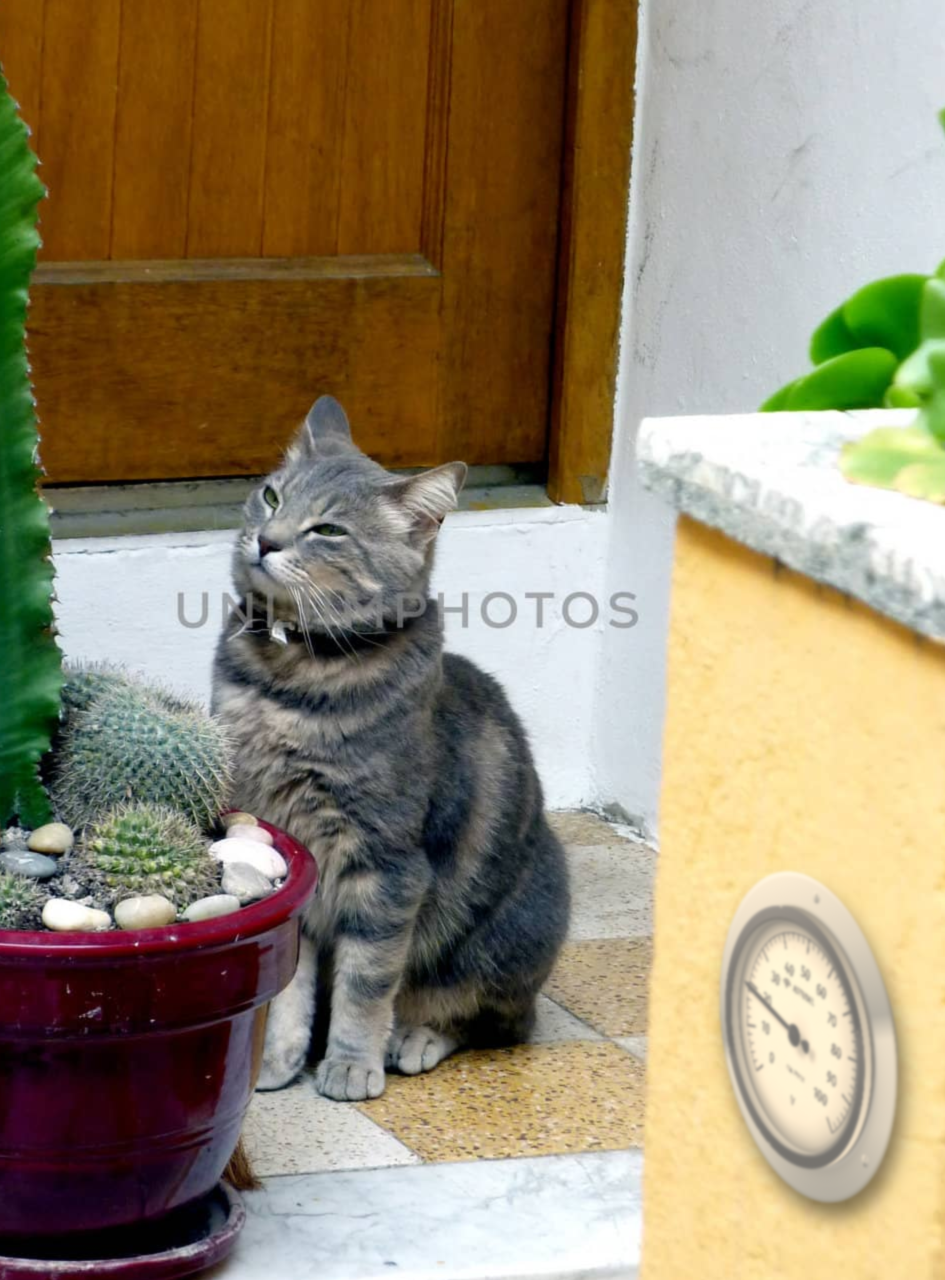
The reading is 20 V
